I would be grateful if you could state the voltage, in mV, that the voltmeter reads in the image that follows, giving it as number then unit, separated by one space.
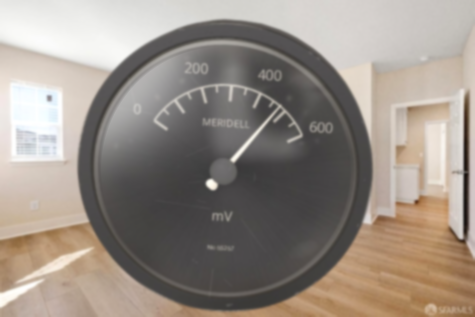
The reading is 475 mV
